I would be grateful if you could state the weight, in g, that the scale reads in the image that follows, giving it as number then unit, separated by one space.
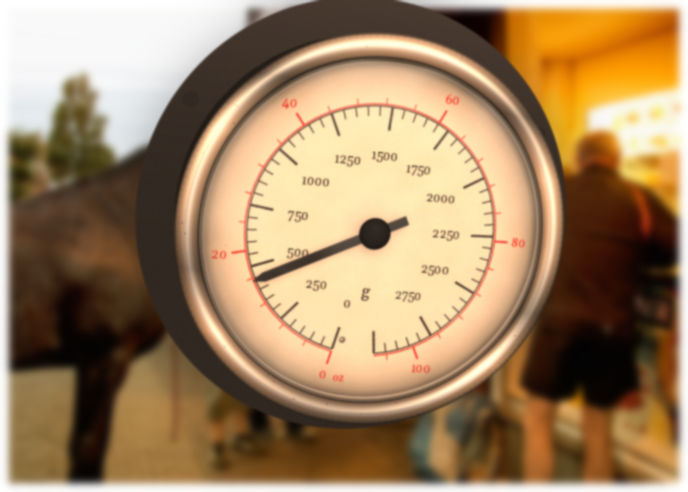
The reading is 450 g
